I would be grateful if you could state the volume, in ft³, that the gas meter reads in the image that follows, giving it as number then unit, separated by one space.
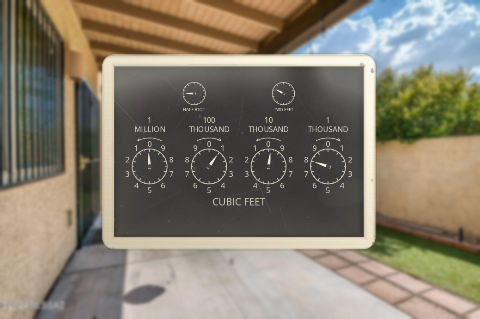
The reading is 9800 ft³
